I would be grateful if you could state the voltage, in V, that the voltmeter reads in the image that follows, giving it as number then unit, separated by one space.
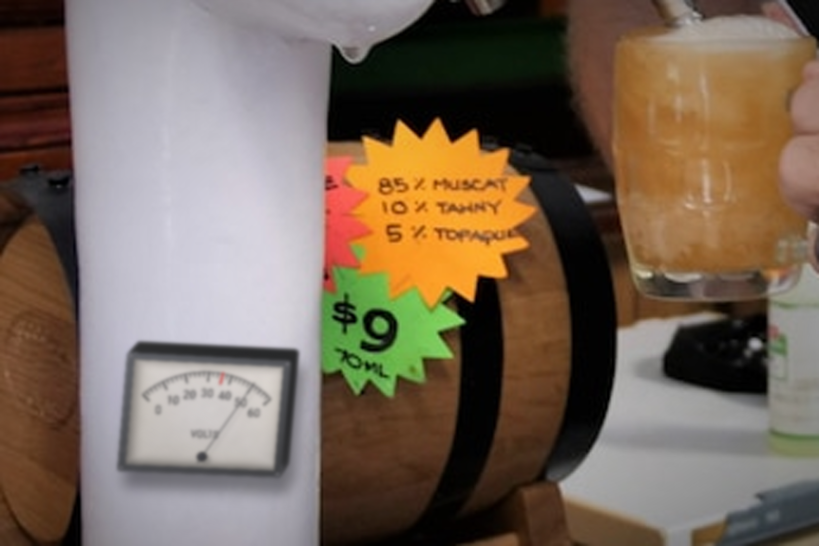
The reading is 50 V
